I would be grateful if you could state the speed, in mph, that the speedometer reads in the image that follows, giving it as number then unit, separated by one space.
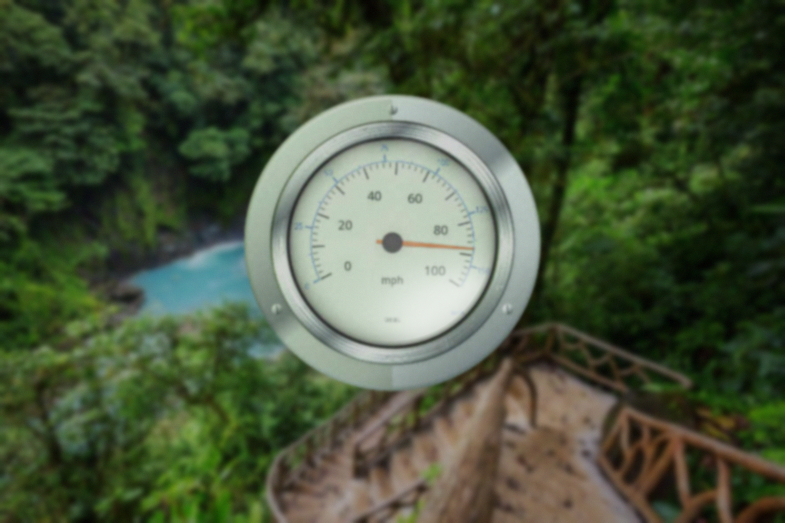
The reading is 88 mph
